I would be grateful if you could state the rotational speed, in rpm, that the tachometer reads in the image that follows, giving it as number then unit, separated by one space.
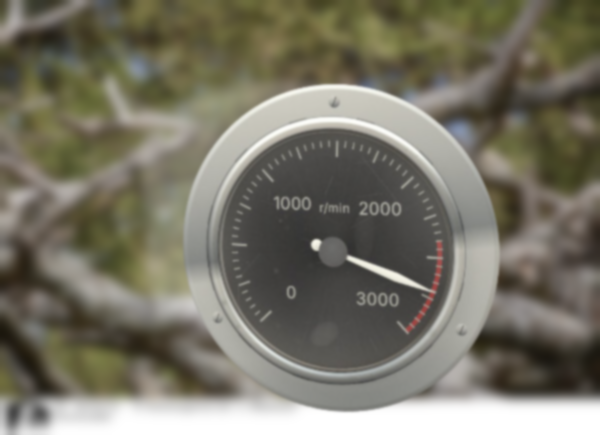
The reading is 2700 rpm
